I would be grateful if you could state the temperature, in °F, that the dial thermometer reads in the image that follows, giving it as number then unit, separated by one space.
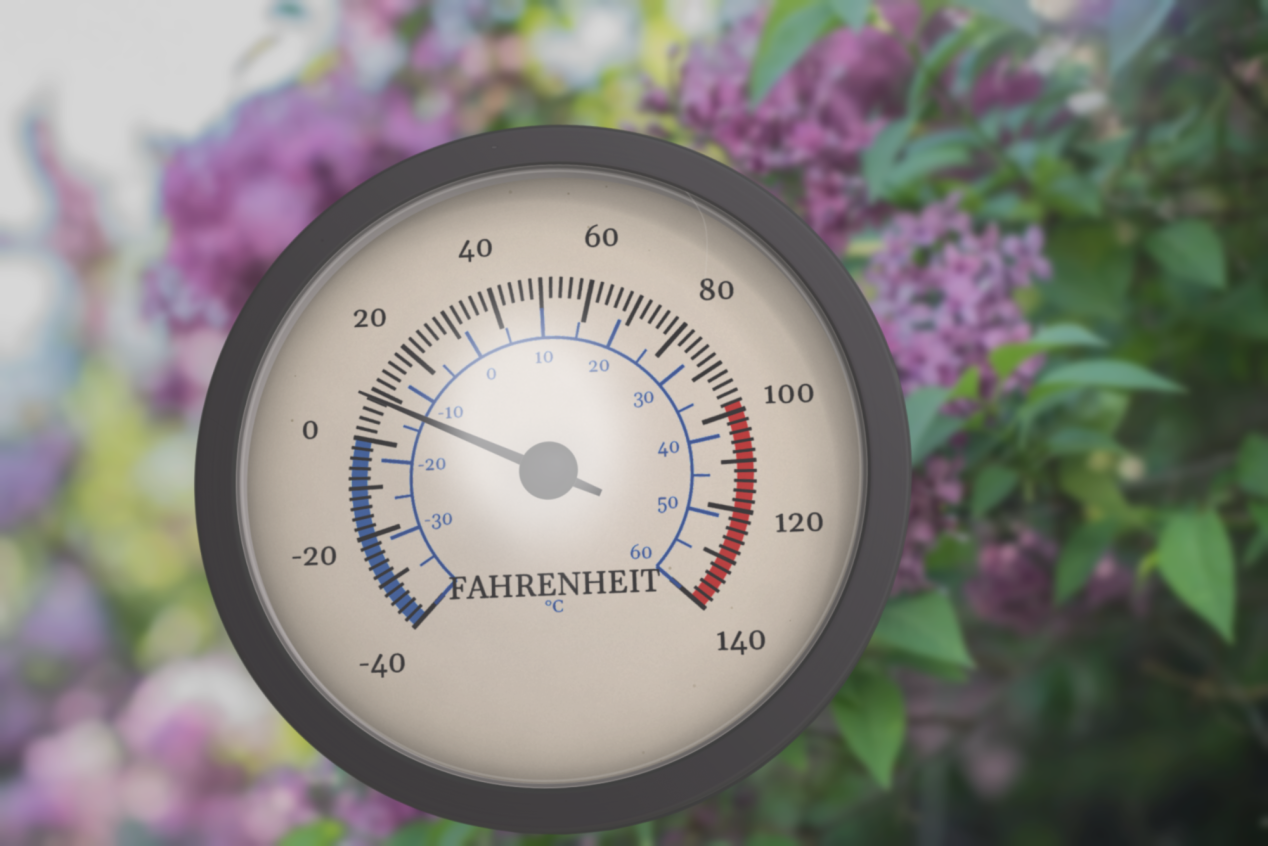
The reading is 8 °F
